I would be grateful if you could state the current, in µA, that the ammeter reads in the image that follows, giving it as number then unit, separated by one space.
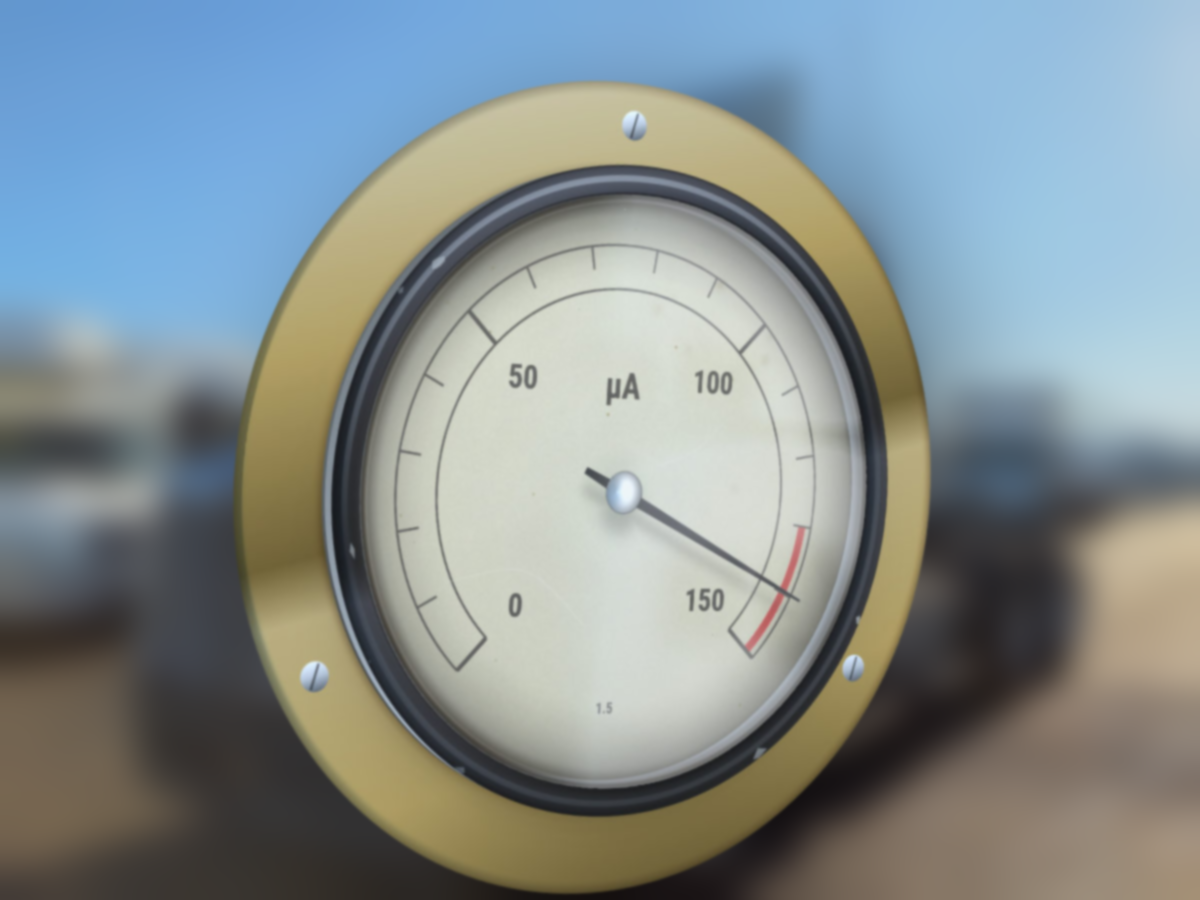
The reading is 140 µA
